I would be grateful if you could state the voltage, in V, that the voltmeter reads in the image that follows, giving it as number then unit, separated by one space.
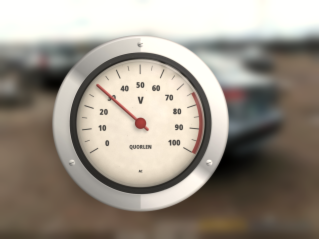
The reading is 30 V
